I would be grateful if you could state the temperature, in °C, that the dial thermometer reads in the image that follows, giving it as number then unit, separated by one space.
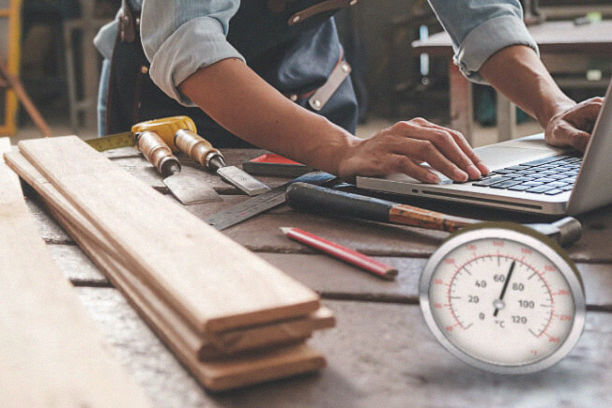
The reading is 68 °C
